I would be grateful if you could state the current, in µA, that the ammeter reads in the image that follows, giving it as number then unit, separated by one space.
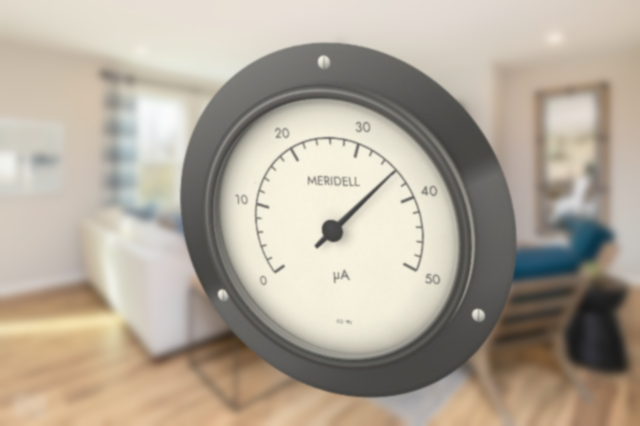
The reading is 36 µA
